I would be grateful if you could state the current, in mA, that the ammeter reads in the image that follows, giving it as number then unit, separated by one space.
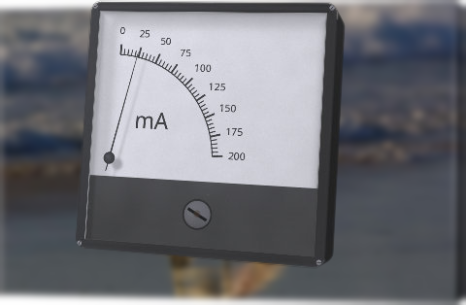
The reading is 25 mA
